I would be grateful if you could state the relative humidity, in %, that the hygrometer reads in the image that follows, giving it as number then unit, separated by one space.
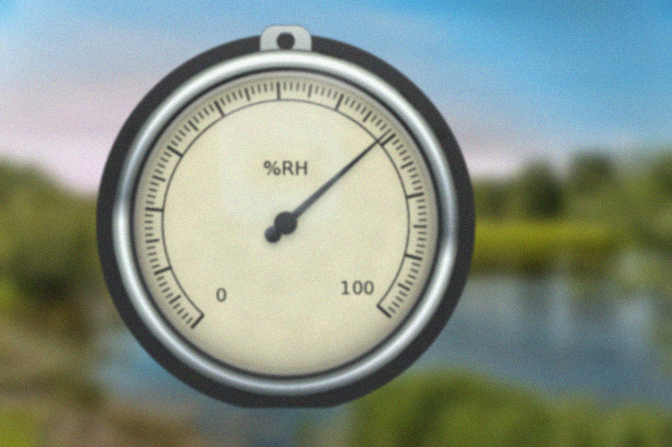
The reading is 69 %
